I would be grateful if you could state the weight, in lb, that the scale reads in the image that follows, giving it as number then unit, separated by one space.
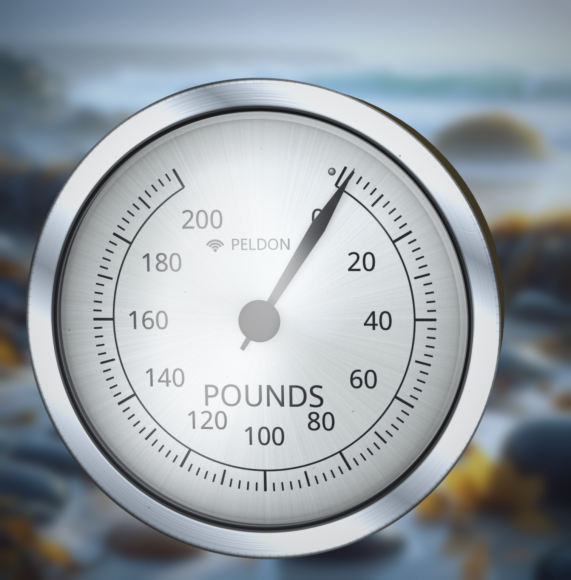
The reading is 2 lb
